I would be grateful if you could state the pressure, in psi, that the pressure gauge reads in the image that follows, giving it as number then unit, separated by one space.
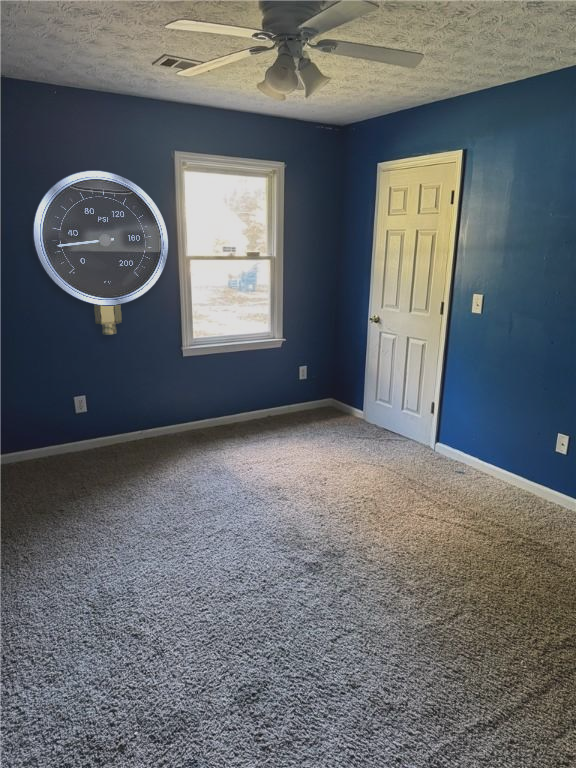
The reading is 25 psi
